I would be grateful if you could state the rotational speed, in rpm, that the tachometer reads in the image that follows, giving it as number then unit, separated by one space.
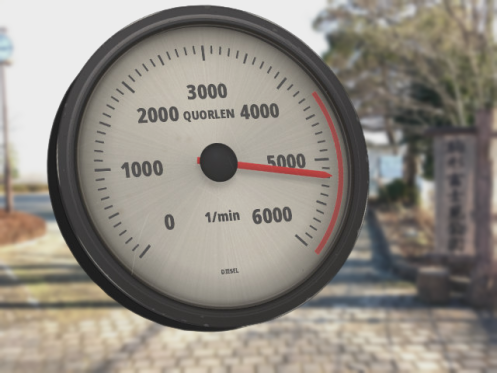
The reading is 5200 rpm
